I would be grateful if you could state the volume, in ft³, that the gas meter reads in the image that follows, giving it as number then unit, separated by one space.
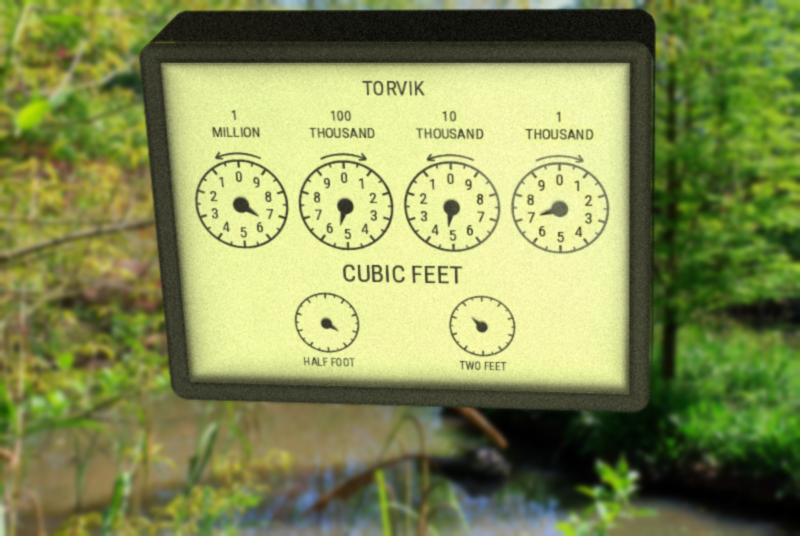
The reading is 654700 ft³
